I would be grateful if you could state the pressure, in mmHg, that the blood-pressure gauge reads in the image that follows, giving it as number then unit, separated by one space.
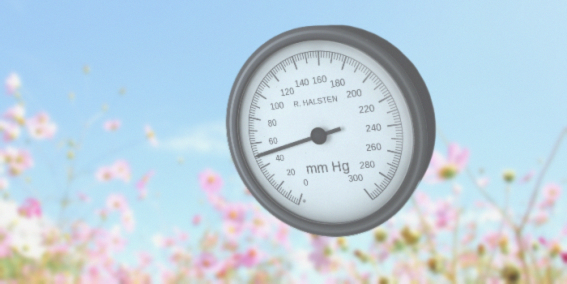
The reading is 50 mmHg
